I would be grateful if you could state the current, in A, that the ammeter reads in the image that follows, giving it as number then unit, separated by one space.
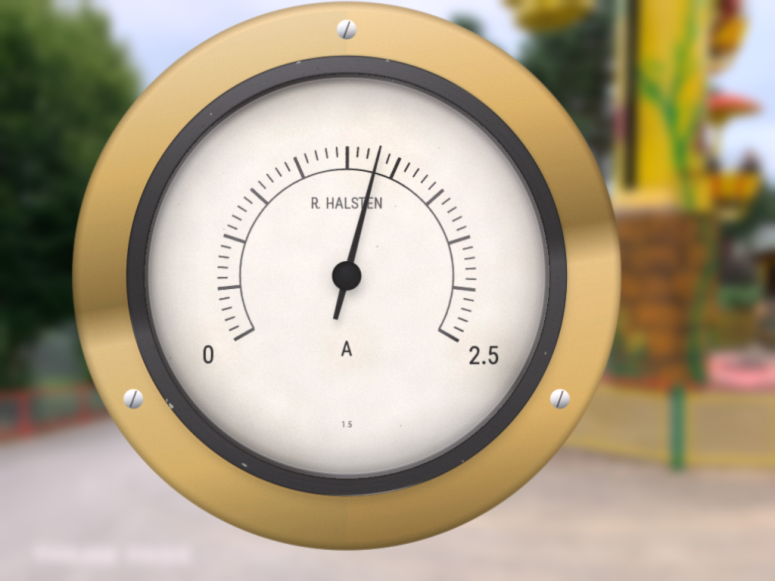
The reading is 1.4 A
